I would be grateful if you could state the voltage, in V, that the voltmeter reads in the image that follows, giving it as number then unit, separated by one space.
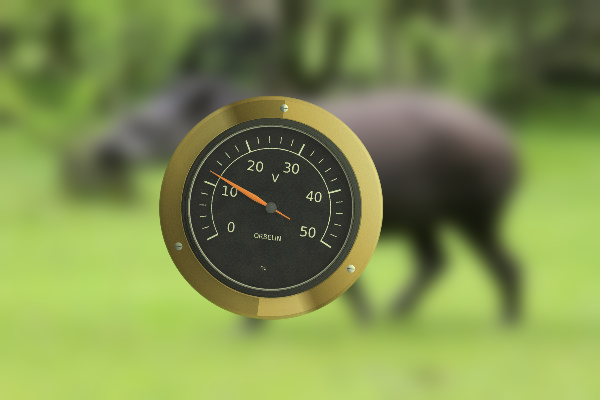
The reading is 12 V
